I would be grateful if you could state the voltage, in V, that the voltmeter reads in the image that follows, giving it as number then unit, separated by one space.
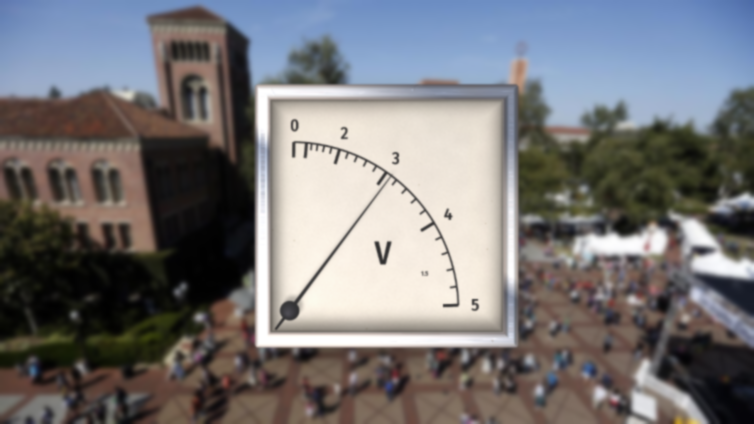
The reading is 3.1 V
